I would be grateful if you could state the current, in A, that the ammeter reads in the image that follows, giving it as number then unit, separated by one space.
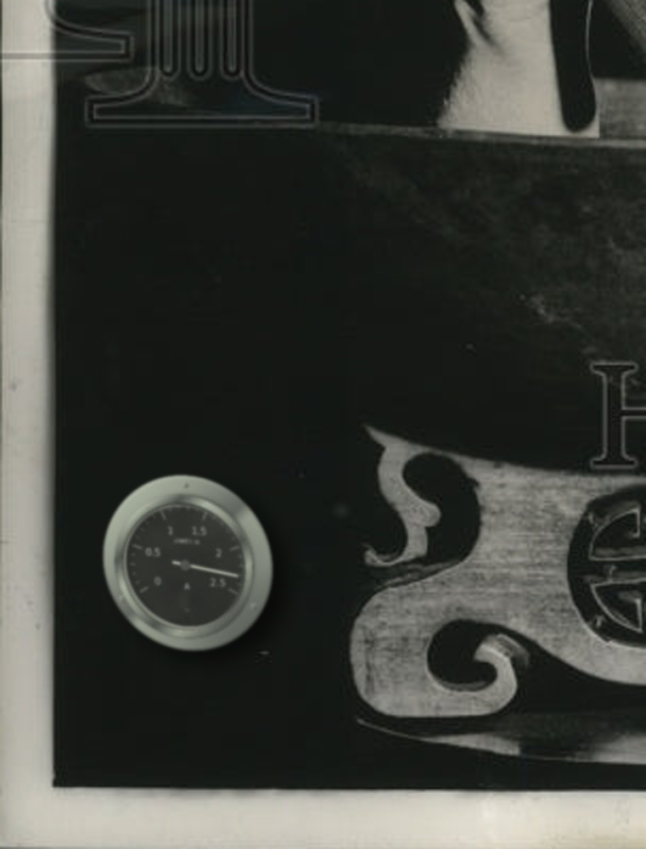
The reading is 2.3 A
